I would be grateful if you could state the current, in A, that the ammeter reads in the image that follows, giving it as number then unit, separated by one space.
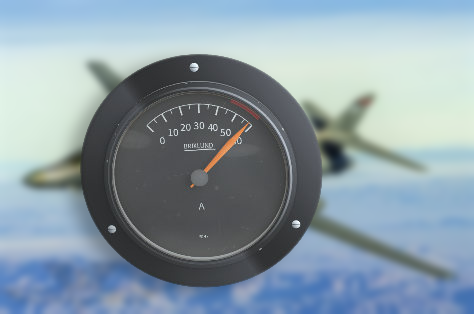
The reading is 57.5 A
